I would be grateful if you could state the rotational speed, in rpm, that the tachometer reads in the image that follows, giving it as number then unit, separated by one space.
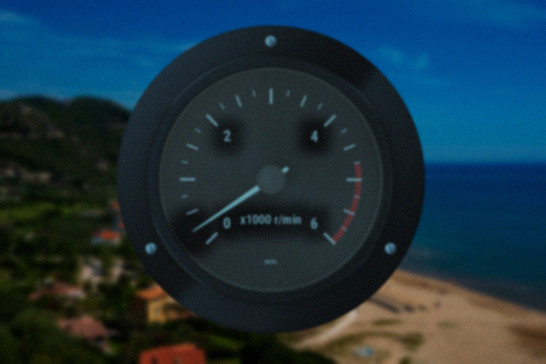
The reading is 250 rpm
